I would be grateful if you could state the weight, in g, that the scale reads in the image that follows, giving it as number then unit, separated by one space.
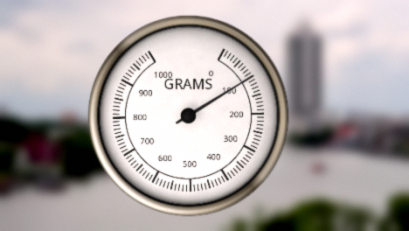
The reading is 100 g
